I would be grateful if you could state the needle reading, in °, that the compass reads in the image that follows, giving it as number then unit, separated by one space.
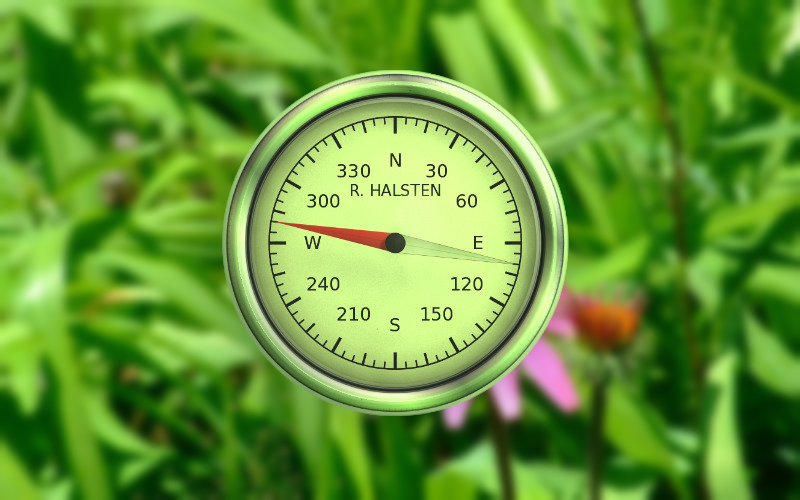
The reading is 280 °
